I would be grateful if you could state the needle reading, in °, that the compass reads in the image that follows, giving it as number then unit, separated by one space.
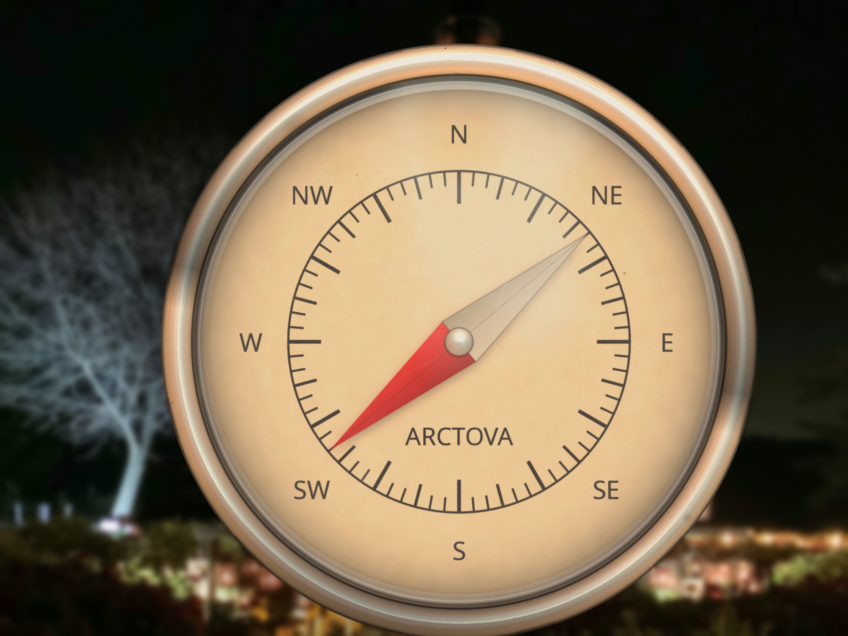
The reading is 230 °
